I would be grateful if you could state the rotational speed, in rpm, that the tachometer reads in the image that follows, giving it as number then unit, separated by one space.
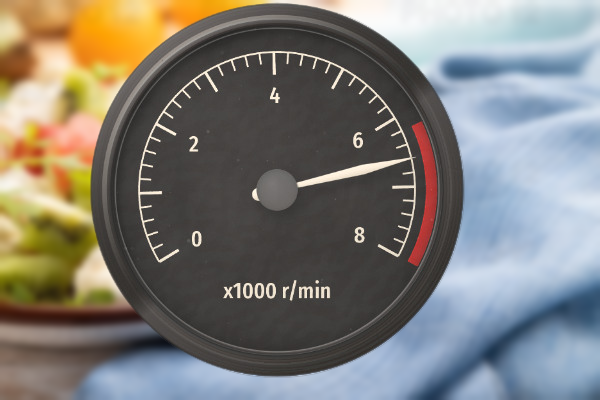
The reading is 6600 rpm
